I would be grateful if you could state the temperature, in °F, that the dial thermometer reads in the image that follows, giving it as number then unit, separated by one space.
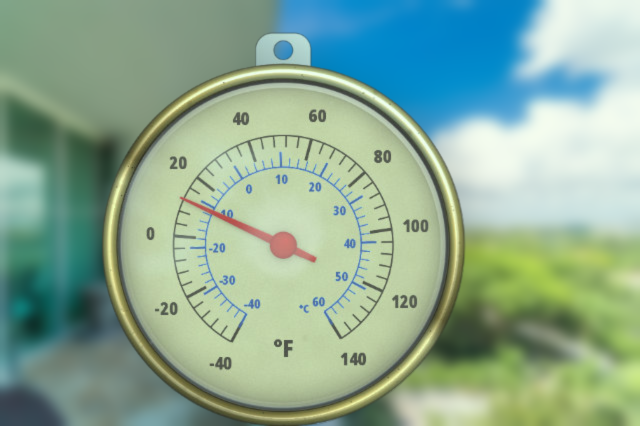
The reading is 12 °F
